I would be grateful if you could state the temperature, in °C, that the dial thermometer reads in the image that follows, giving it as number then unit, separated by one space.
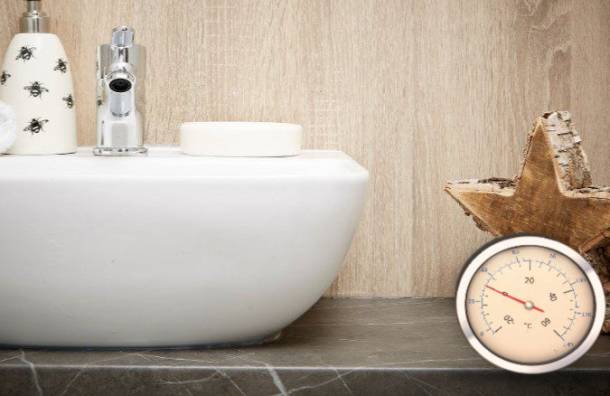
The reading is 0 °C
